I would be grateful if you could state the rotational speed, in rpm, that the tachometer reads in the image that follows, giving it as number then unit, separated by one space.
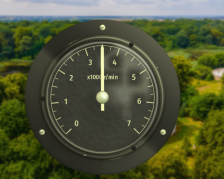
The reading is 3500 rpm
